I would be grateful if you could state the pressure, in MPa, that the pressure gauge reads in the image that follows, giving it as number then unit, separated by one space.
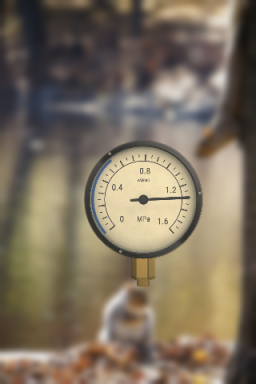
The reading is 1.3 MPa
